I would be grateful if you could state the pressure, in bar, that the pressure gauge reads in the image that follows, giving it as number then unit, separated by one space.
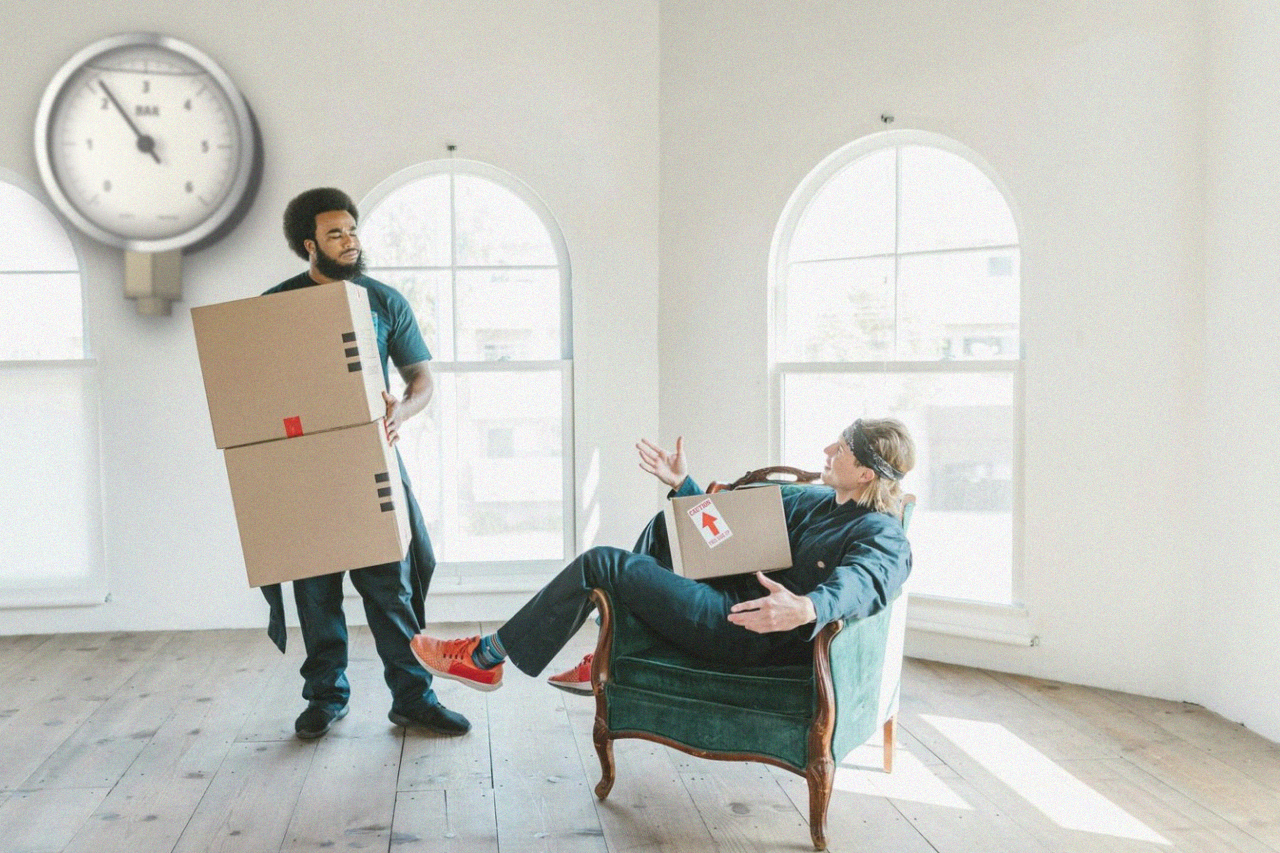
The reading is 2.2 bar
